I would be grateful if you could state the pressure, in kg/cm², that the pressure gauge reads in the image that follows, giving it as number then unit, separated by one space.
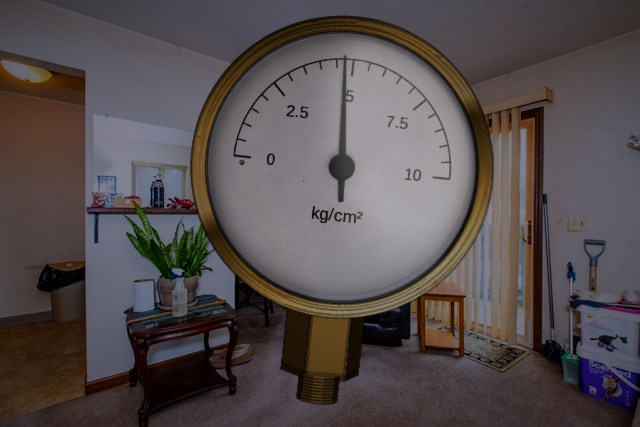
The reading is 4.75 kg/cm²
